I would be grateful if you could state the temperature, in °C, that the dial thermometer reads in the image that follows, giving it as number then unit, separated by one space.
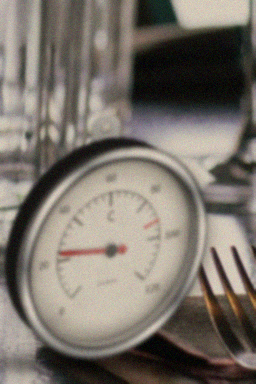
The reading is 24 °C
